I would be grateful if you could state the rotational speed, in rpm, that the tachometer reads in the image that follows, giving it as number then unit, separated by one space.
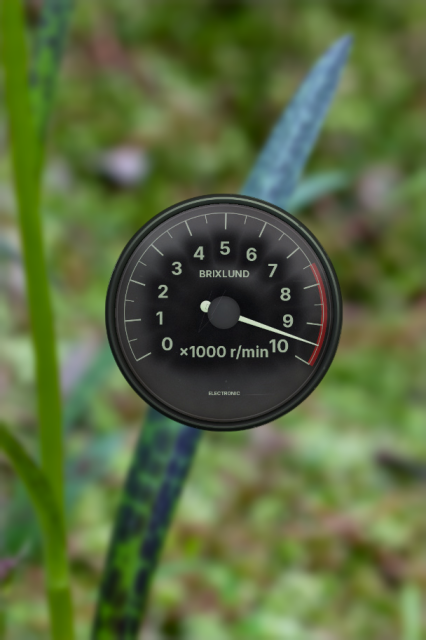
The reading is 9500 rpm
